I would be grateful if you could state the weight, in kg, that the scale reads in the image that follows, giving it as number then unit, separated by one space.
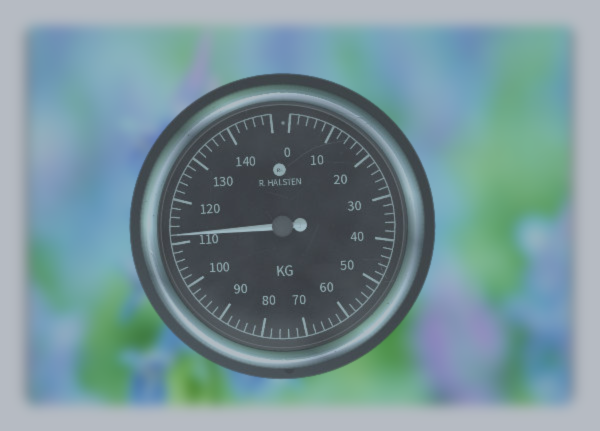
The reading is 112 kg
